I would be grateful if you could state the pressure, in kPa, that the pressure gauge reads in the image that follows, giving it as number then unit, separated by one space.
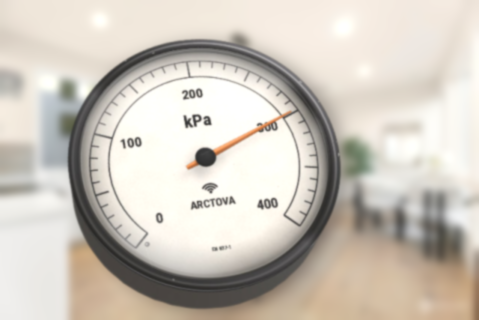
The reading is 300 kPa
